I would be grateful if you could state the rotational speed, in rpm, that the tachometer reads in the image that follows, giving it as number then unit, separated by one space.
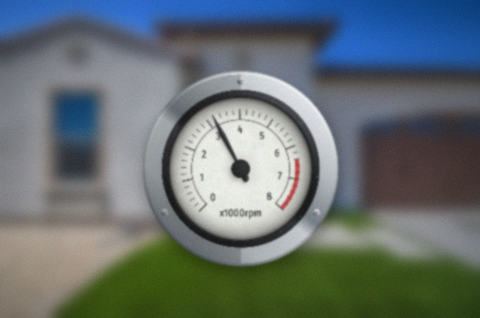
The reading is 3200 rpm
